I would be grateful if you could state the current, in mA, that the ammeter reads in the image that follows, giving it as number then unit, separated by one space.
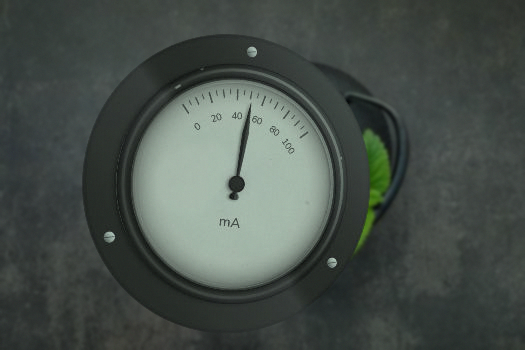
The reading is 50 mA
